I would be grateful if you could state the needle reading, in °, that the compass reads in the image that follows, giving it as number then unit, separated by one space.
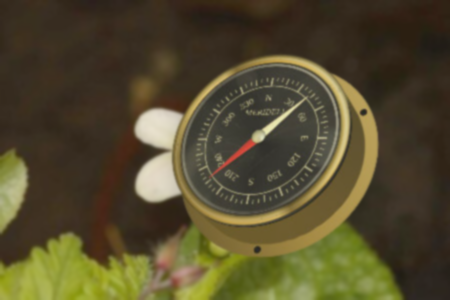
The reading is 225 °
